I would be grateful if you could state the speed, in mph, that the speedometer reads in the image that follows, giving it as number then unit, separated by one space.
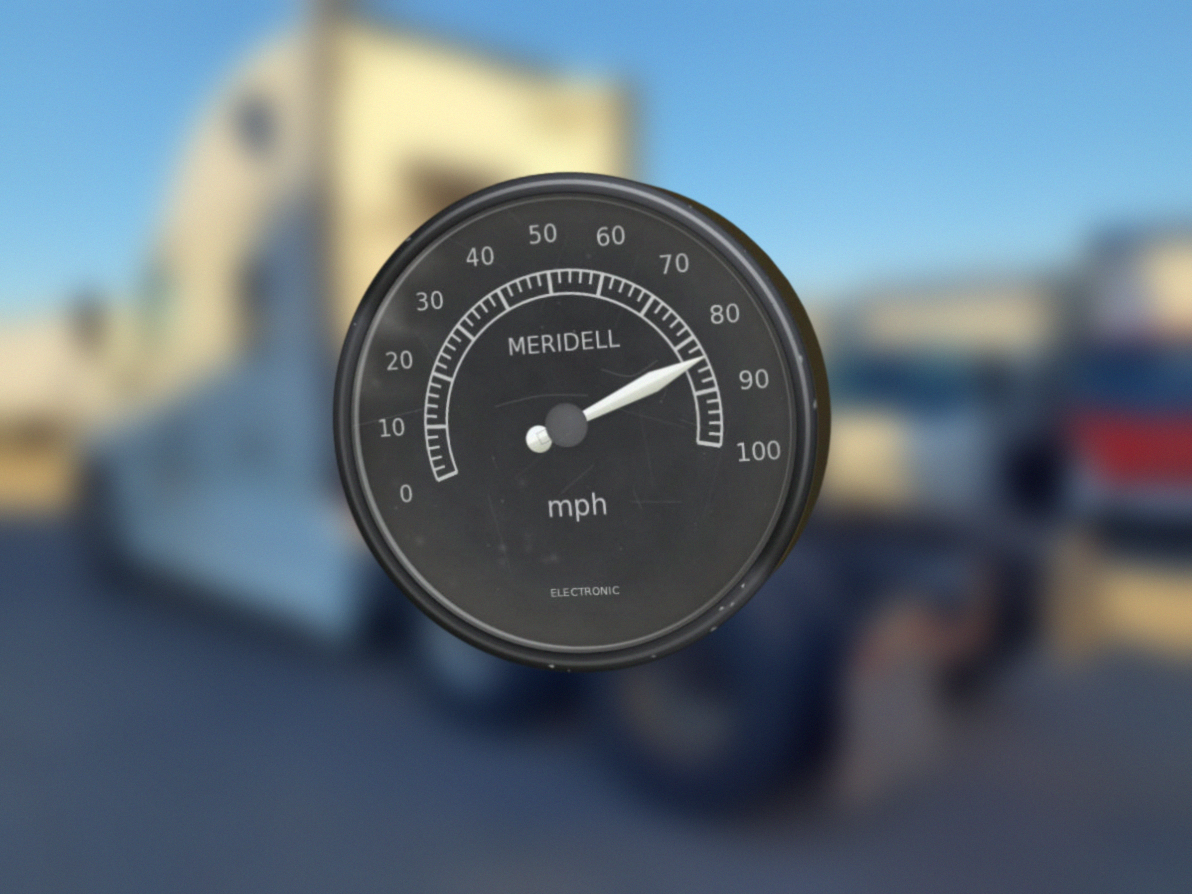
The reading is 84 mph
